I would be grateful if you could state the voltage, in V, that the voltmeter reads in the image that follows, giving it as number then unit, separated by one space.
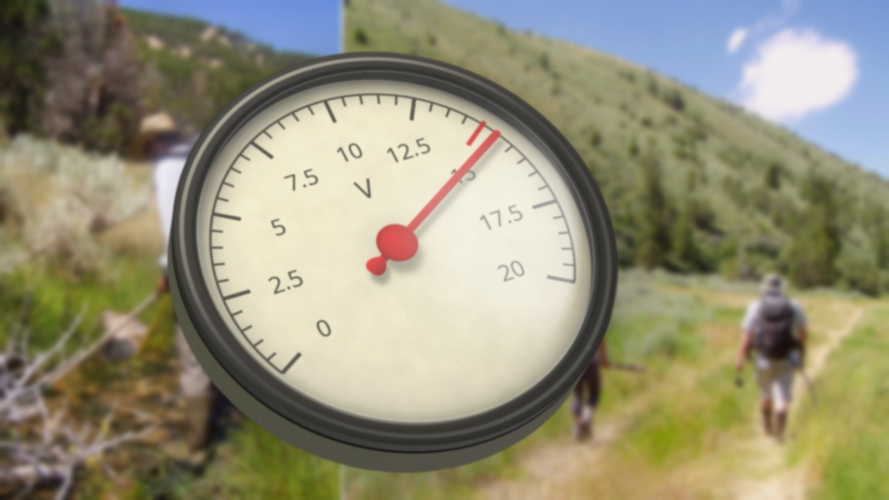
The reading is 15 V
